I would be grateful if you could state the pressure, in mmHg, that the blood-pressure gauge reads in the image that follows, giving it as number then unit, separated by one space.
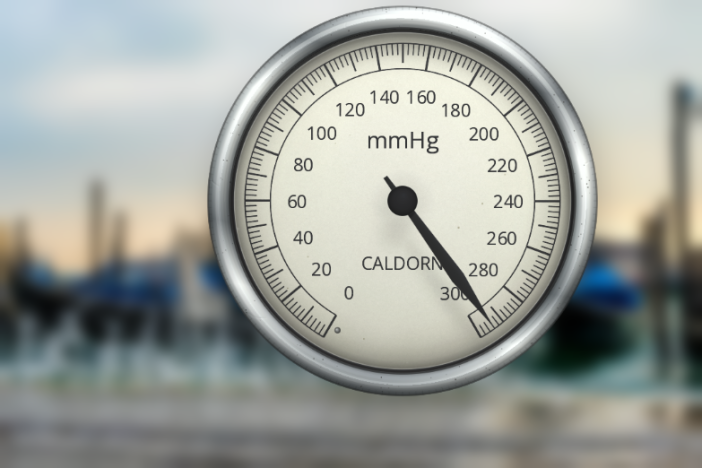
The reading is 294 mmHg
